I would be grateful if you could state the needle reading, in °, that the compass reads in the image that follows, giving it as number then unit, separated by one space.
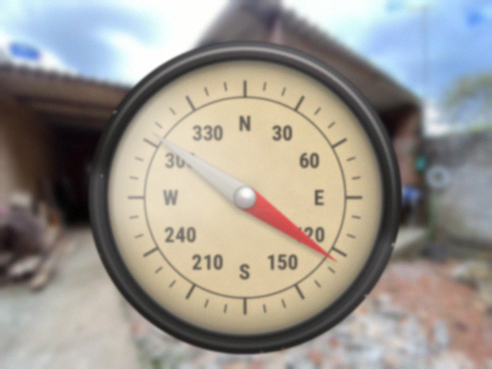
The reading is 125 °
